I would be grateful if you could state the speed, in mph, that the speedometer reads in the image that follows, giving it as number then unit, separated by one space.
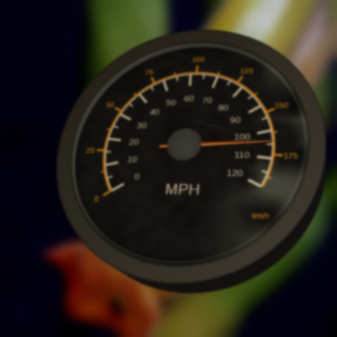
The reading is 105 mph
